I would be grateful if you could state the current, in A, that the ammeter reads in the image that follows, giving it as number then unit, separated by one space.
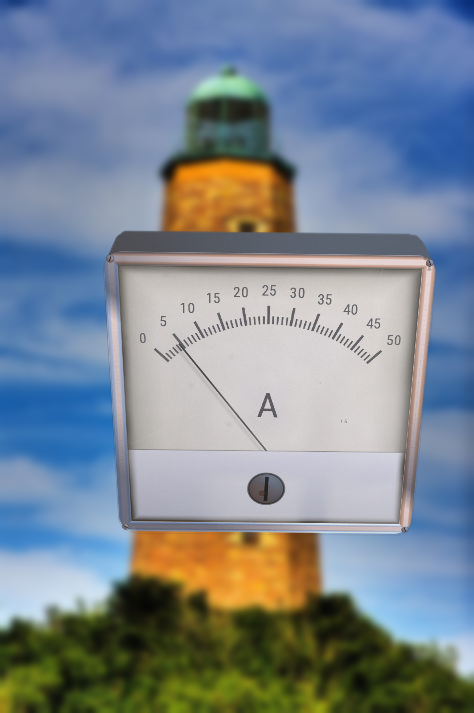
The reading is 5 A
